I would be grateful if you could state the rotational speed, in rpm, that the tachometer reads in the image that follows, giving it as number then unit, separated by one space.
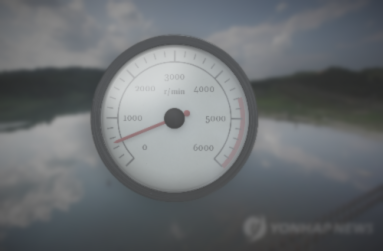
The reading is 500 rpm
